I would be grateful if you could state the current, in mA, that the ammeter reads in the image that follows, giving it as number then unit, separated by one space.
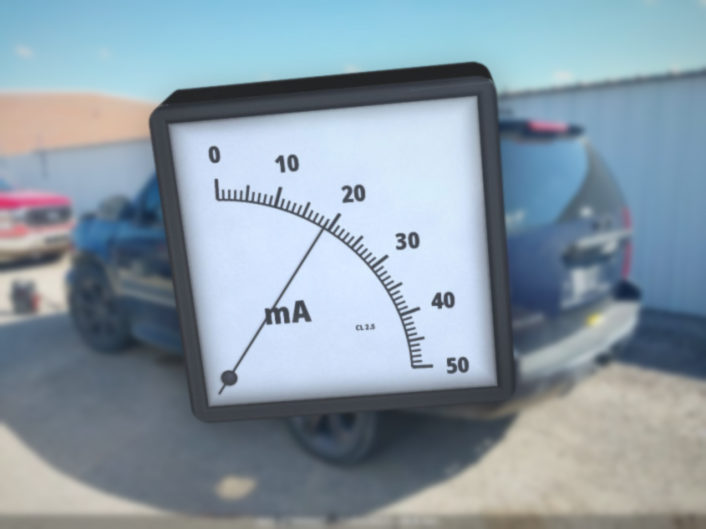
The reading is 19 mA
